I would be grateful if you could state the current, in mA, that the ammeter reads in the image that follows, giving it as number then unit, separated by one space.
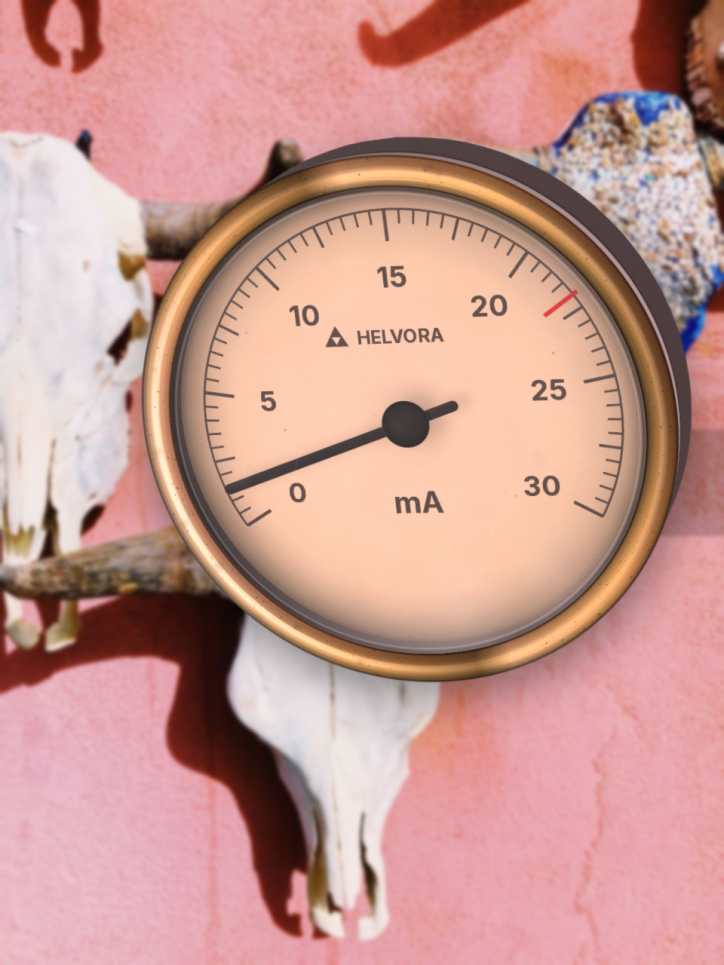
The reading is 1.5 mA
